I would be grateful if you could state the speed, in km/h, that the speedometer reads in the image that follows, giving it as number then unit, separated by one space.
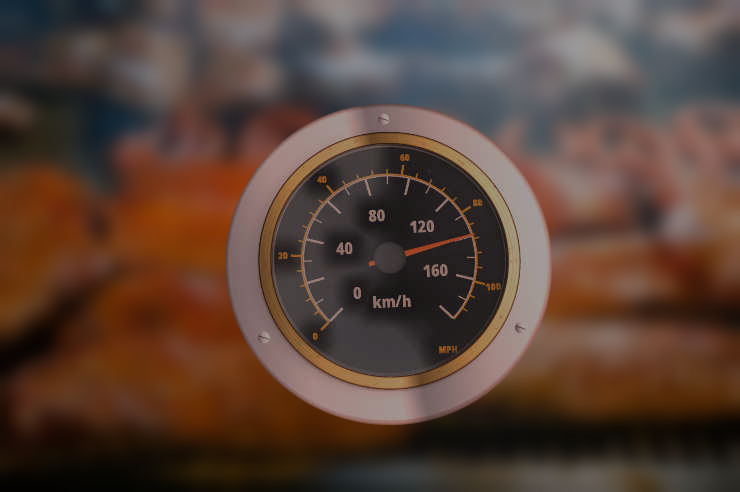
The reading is 140 km/h
